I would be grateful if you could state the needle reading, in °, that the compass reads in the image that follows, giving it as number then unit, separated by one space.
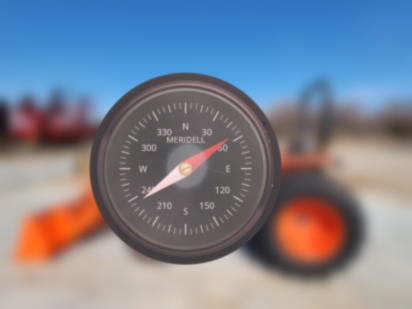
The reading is 55 °
